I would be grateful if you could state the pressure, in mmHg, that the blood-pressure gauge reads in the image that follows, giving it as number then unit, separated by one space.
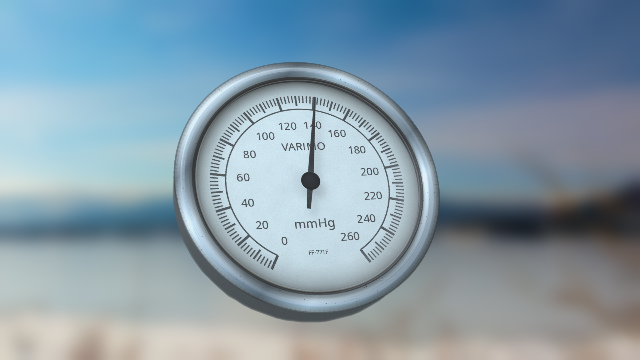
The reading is 140 mmHg
